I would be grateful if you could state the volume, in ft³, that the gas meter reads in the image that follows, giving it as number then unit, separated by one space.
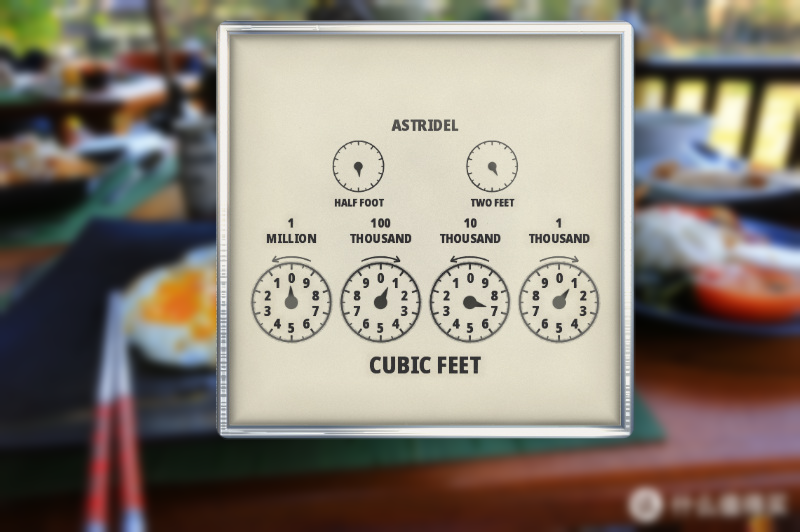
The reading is 7100 ft³
